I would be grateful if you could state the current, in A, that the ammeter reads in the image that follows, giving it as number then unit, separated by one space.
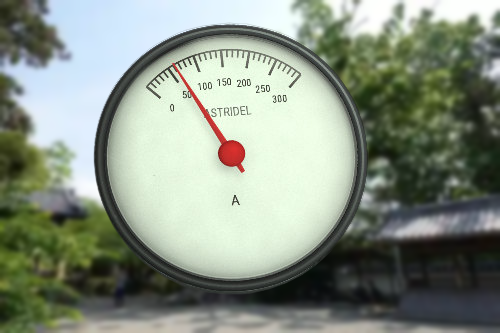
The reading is 60 A
